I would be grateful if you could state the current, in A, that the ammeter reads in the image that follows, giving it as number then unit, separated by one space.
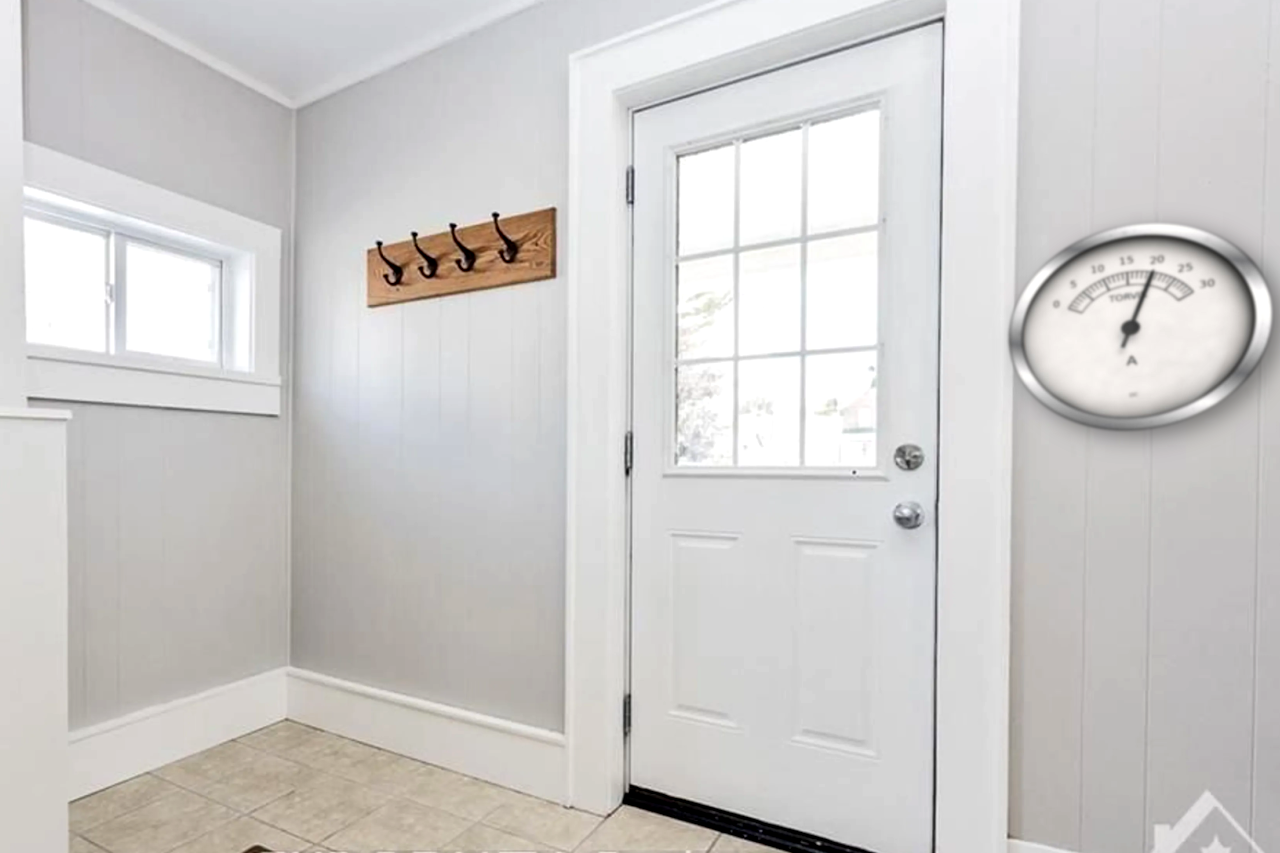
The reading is 20 A
